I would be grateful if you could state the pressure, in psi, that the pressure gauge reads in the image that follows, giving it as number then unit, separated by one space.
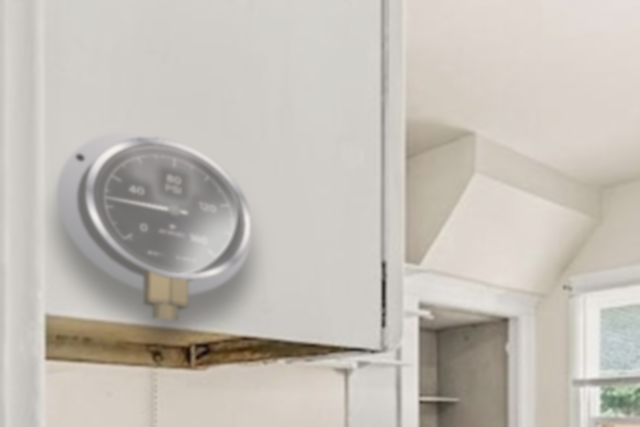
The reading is 25 psi
